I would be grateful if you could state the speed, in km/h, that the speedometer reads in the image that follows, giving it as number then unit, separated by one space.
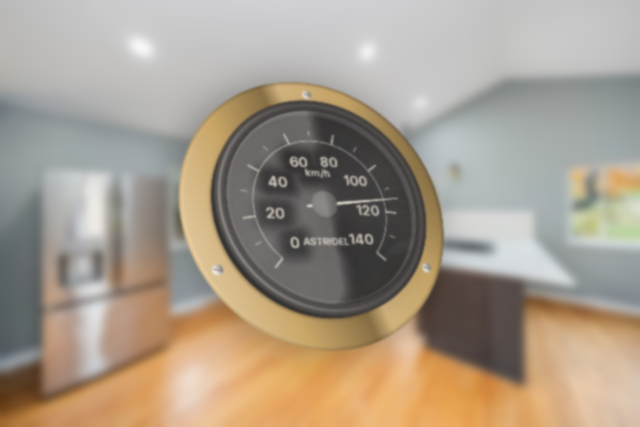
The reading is 115 km/h
